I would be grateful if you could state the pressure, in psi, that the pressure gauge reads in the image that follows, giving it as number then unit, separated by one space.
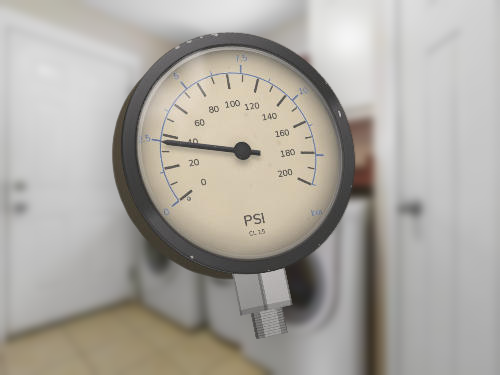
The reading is 35 psi
